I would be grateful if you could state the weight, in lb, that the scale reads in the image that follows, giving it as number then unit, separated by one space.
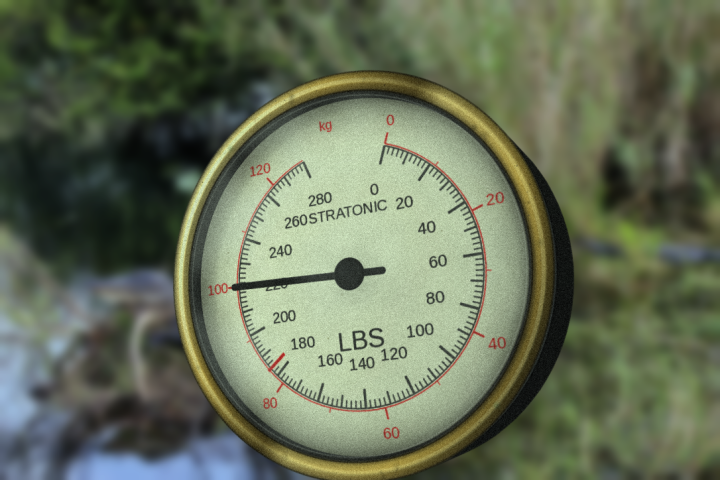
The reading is 220 lb
